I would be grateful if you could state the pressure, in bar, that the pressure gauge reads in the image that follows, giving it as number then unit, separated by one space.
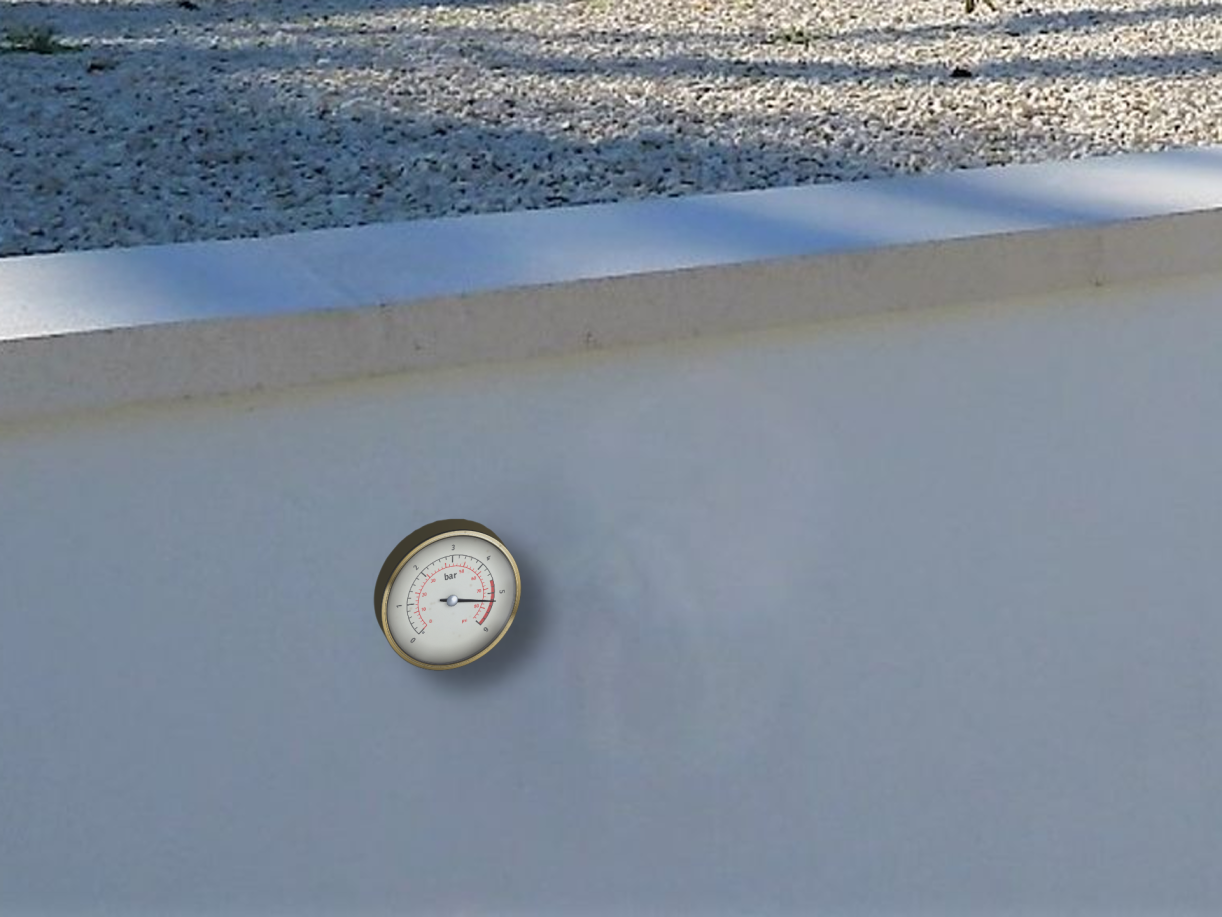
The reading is 5.2 bar
